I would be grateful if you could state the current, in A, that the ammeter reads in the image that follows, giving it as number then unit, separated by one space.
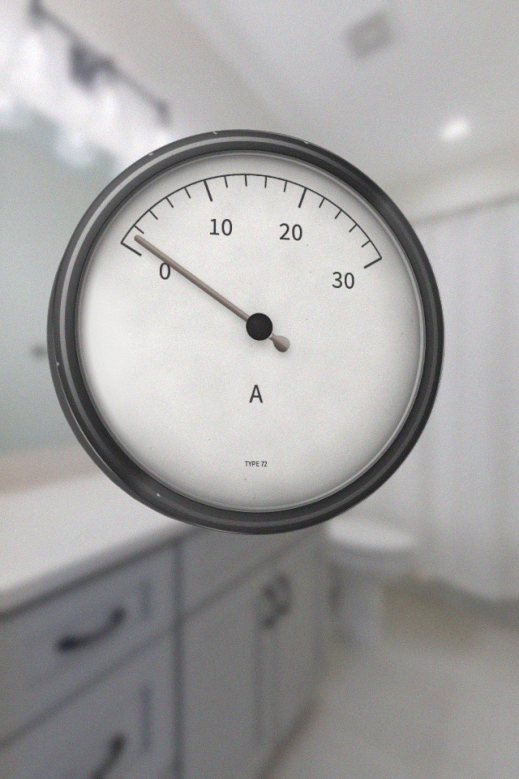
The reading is 1 A
